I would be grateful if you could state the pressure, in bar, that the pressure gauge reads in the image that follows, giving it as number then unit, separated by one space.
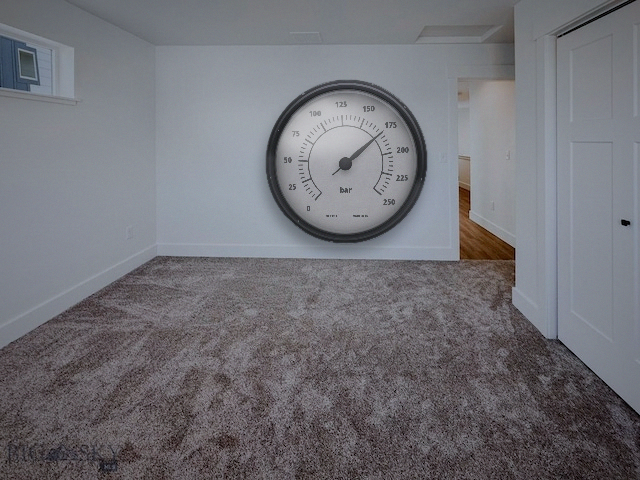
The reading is 175 bar
